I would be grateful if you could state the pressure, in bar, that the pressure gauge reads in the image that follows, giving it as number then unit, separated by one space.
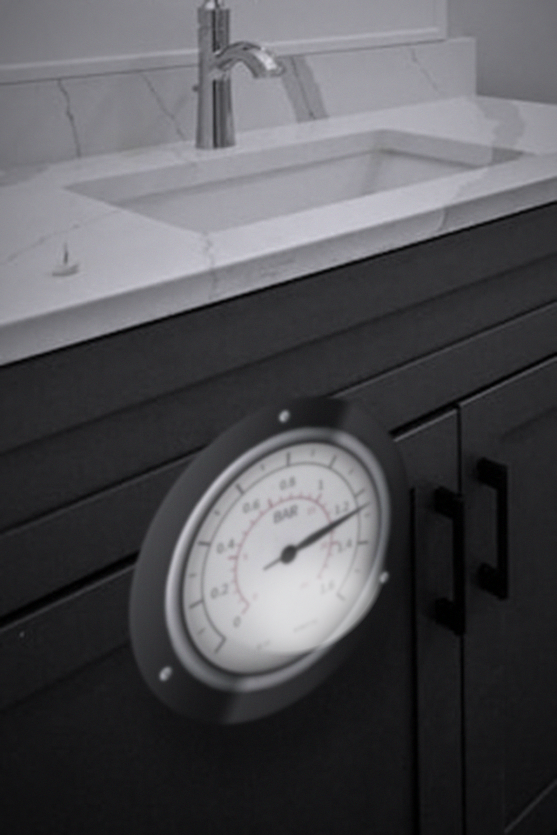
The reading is 1.25 bar
